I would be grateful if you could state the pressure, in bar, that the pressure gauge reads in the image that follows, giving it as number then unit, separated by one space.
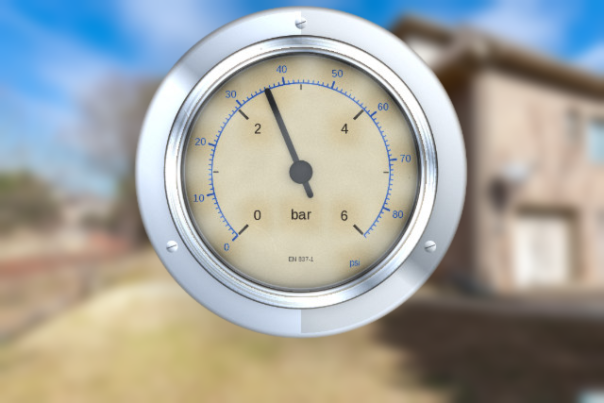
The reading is 2.5 bar
